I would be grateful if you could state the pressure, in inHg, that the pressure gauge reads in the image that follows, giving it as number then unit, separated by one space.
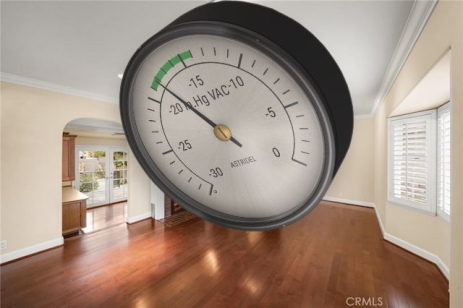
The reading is -18 inHg
